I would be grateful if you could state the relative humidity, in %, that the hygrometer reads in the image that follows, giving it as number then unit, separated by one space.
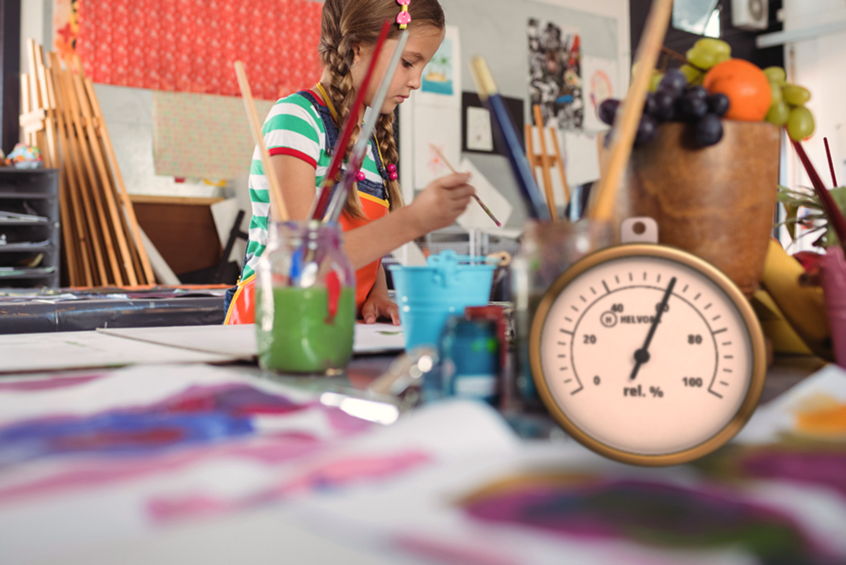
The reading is 60 %
